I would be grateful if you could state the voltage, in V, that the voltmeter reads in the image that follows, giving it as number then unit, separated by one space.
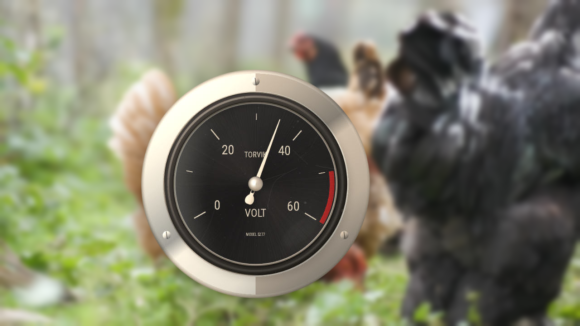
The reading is 35 V
